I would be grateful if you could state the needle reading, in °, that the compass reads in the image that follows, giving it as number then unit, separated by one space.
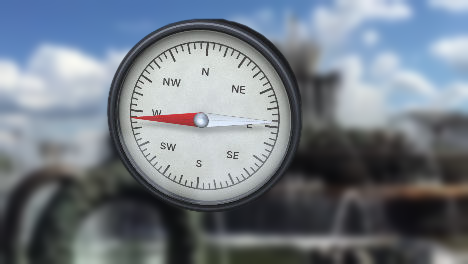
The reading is 265 °
